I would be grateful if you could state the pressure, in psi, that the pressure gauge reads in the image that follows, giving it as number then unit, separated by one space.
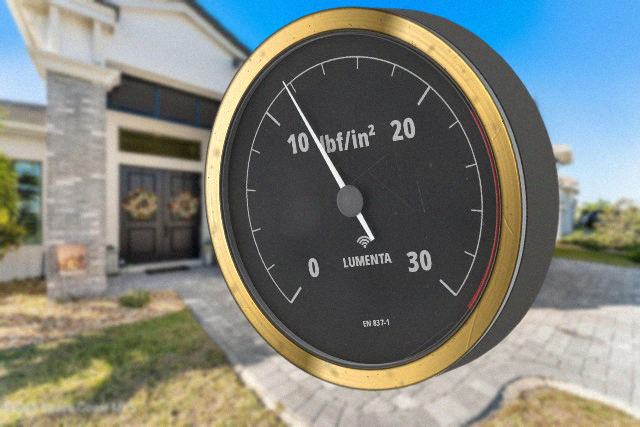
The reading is 12 psi
